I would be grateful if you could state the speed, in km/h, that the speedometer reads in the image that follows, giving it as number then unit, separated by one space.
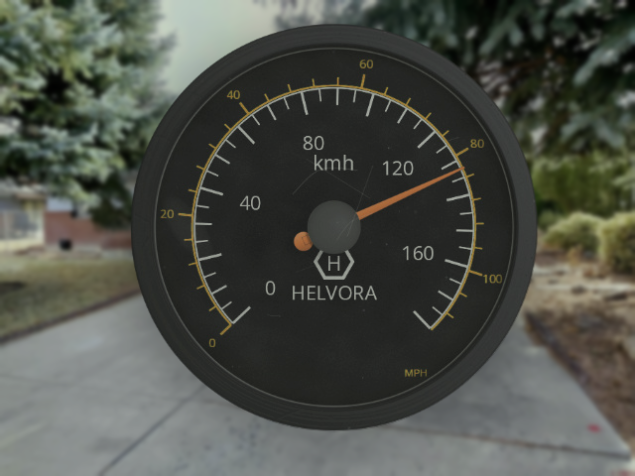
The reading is 132.5 km/h
